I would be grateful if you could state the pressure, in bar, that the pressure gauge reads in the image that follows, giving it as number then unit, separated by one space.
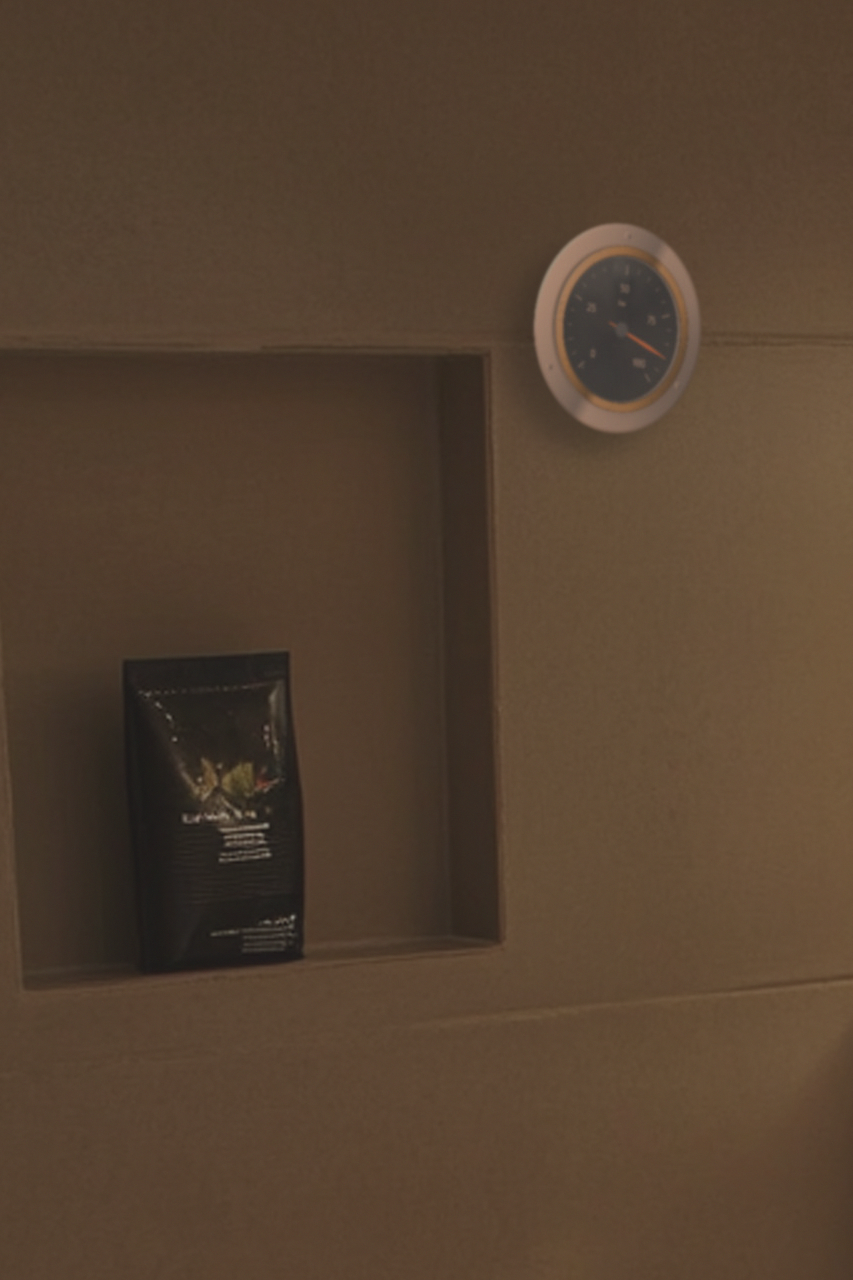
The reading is 90 bar
